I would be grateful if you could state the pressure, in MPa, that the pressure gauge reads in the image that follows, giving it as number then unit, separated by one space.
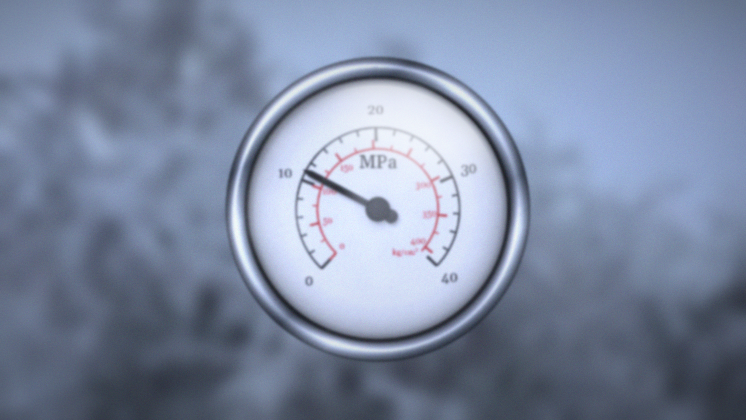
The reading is 11 MPa
